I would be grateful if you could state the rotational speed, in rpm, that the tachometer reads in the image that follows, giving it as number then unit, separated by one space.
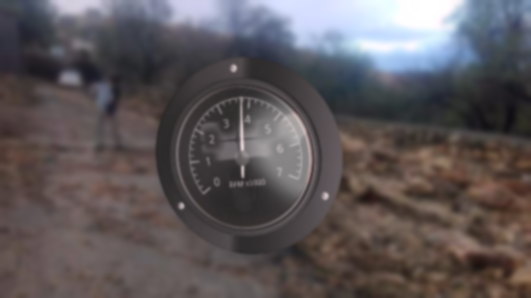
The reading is 3800 rpm
